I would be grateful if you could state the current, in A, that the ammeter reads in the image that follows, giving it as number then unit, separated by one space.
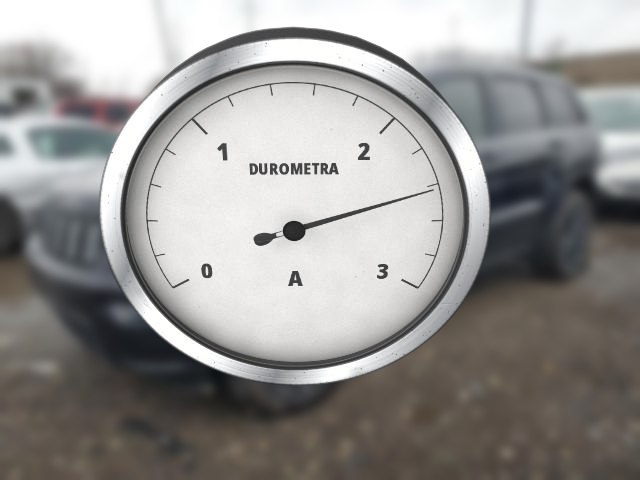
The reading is 2.4 A
